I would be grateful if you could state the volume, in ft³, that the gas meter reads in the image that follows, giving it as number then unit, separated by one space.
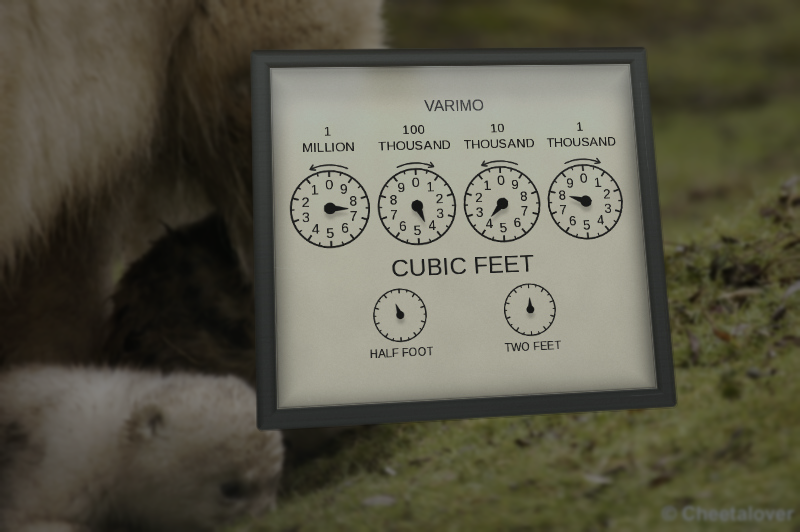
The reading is 743800 ft³
